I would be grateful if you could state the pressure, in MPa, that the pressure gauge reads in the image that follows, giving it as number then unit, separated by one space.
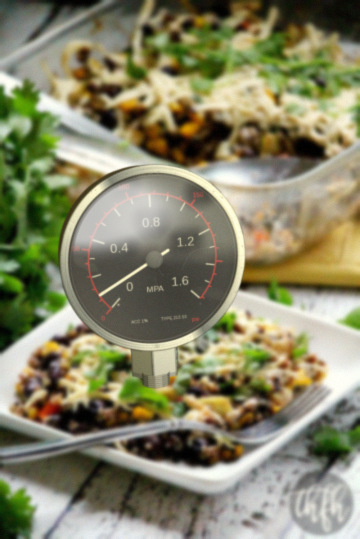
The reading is 0.1 MPa
